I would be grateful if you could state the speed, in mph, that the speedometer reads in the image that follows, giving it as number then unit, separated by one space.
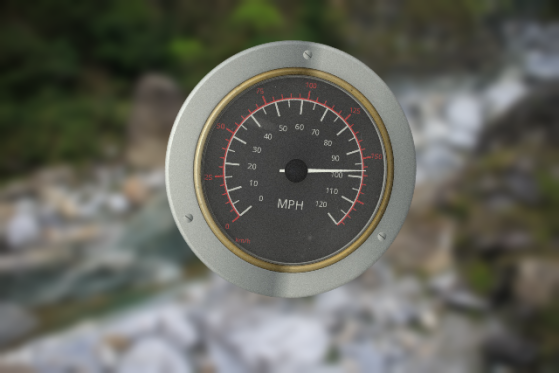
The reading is 97.5 mph
